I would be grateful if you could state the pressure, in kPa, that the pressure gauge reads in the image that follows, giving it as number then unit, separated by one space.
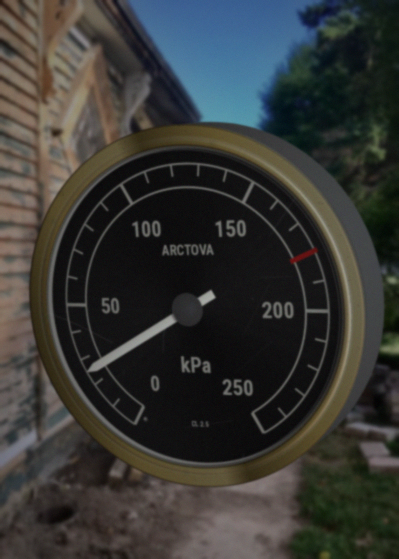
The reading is 25 kPa
